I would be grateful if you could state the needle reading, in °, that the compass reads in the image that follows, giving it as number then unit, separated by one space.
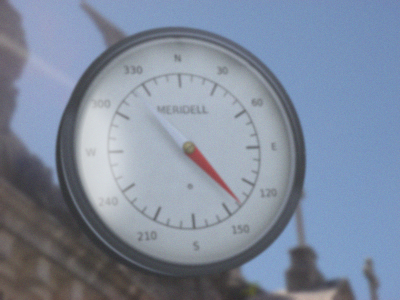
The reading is 140 °
